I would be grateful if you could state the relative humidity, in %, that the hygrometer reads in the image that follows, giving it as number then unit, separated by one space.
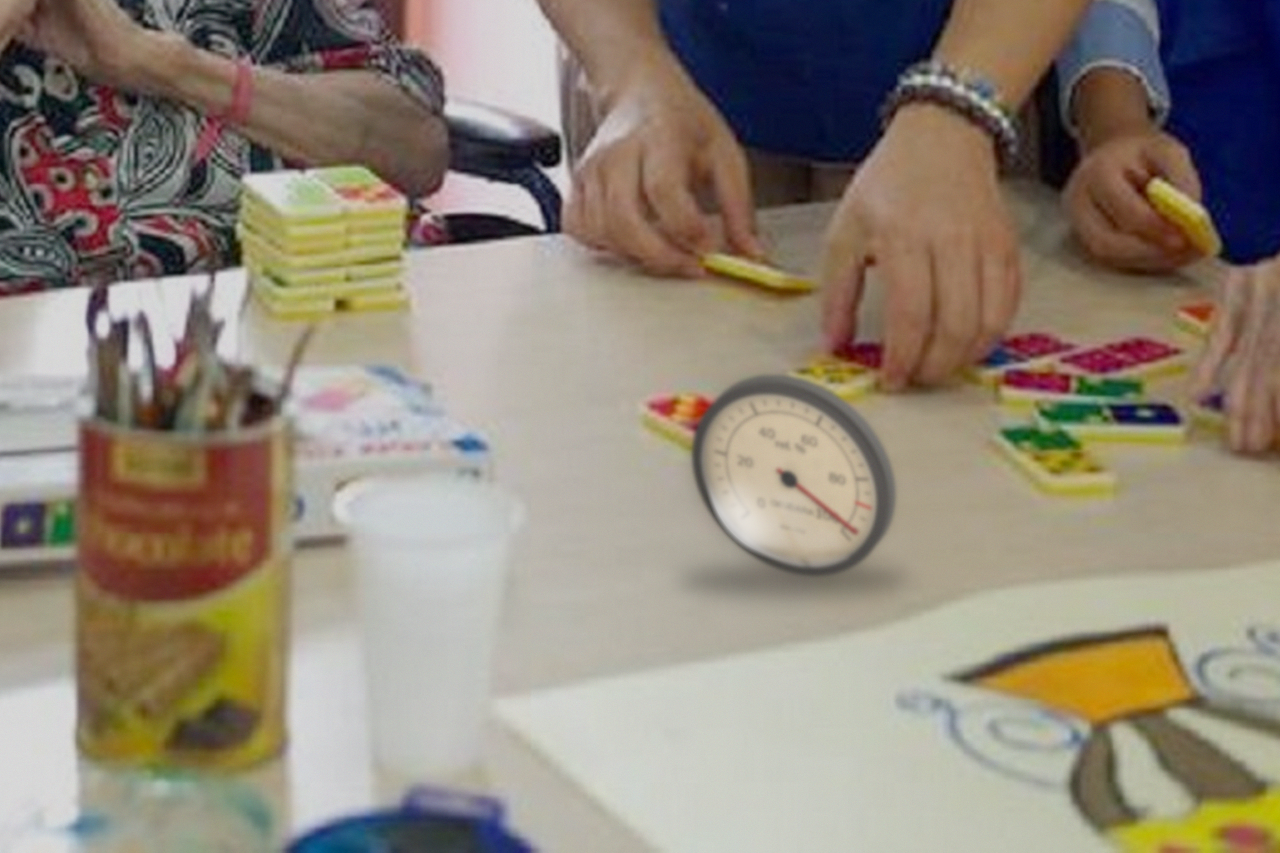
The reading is 96 %
